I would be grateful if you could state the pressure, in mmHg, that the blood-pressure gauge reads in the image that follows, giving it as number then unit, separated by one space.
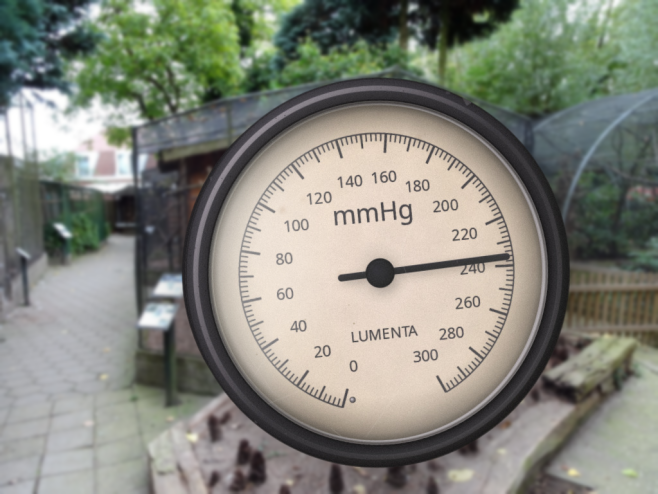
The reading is 236 mmHg
